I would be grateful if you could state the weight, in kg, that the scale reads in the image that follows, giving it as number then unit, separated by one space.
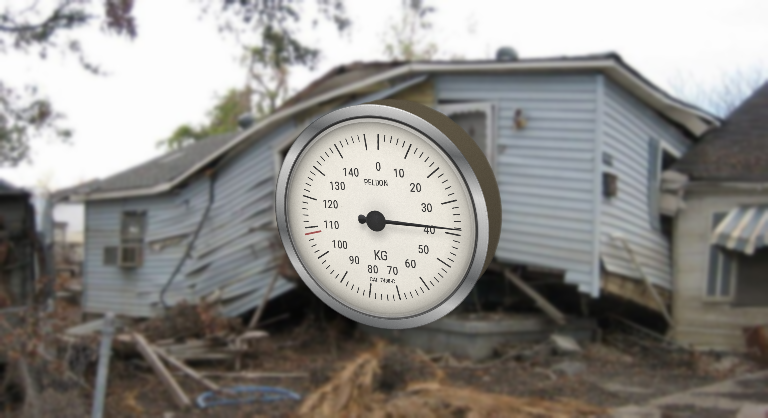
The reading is 38 kg
